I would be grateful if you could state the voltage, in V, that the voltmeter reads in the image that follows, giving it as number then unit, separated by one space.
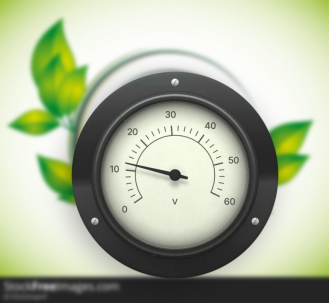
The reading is 12 V
